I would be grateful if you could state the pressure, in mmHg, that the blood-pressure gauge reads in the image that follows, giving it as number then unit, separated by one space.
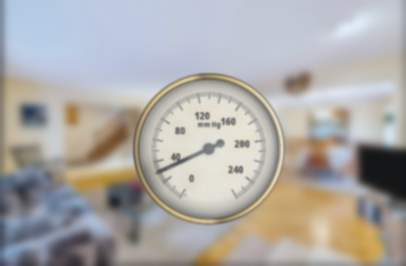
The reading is 30 mmHg
